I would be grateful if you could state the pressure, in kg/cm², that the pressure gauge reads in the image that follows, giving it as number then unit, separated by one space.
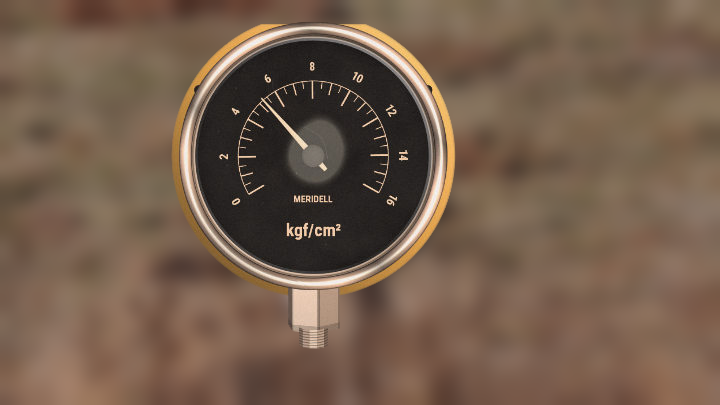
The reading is 5.25 kg/cm²
